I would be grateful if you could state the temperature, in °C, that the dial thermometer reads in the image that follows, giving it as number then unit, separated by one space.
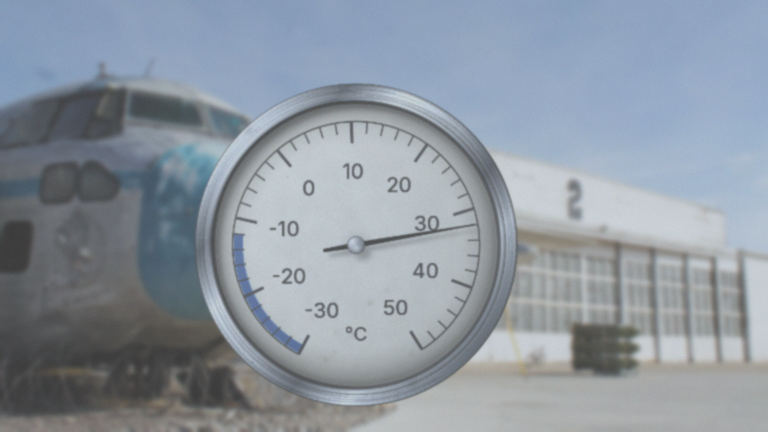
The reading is 32 °C
